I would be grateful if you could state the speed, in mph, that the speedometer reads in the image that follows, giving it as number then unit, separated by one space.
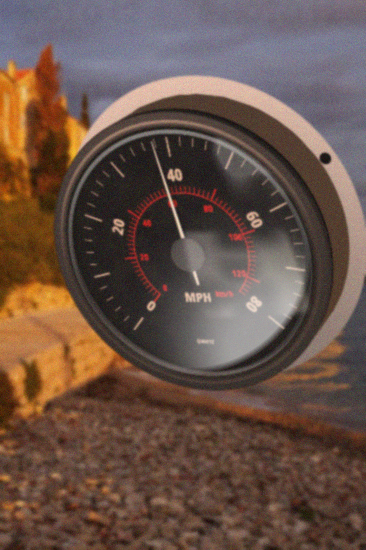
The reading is 38 mph
